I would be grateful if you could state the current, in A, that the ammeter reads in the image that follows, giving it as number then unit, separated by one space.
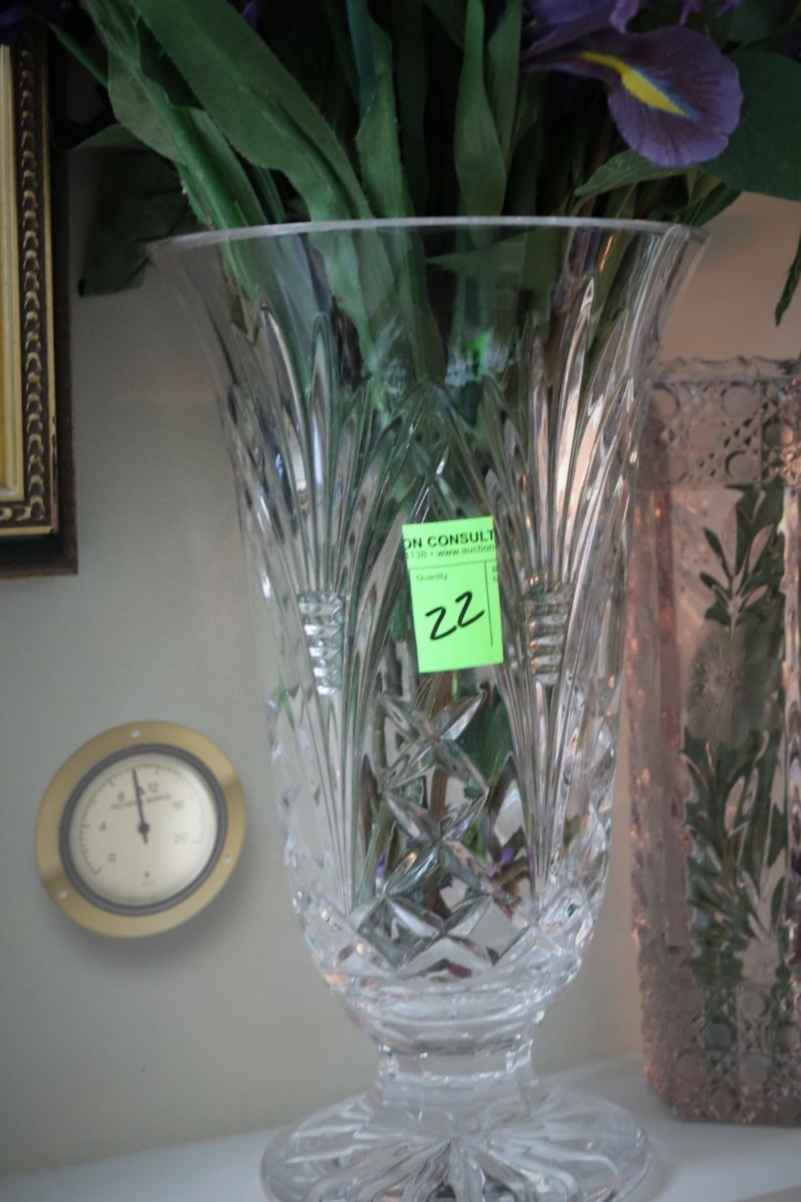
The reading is 10 A
